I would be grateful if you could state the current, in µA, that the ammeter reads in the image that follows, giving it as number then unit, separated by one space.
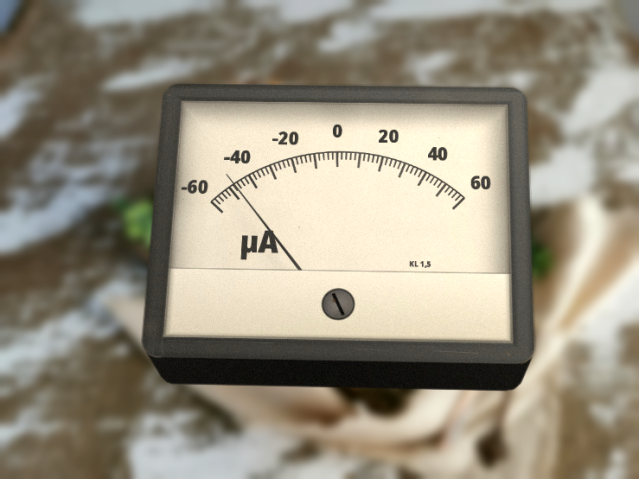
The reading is -48 µA
